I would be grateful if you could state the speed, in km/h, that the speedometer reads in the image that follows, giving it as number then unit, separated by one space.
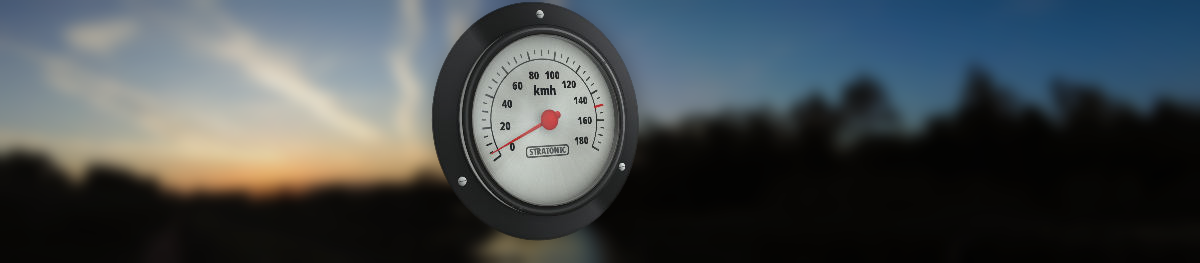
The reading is 5 km/h
